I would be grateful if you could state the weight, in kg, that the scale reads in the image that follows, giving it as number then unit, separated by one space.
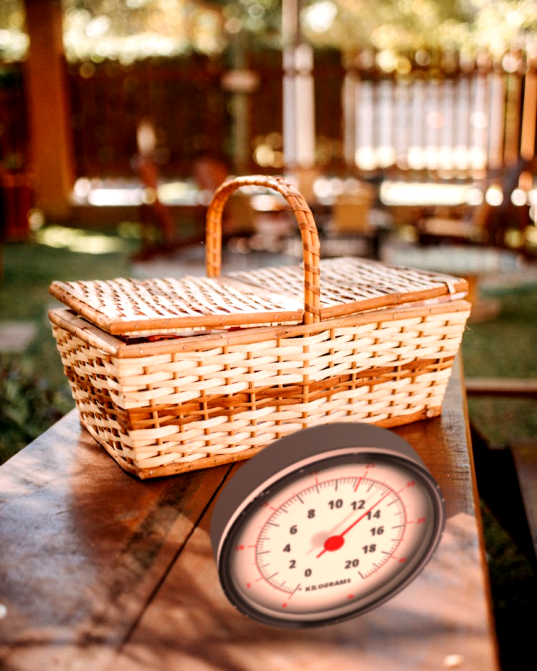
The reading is 13 kg
